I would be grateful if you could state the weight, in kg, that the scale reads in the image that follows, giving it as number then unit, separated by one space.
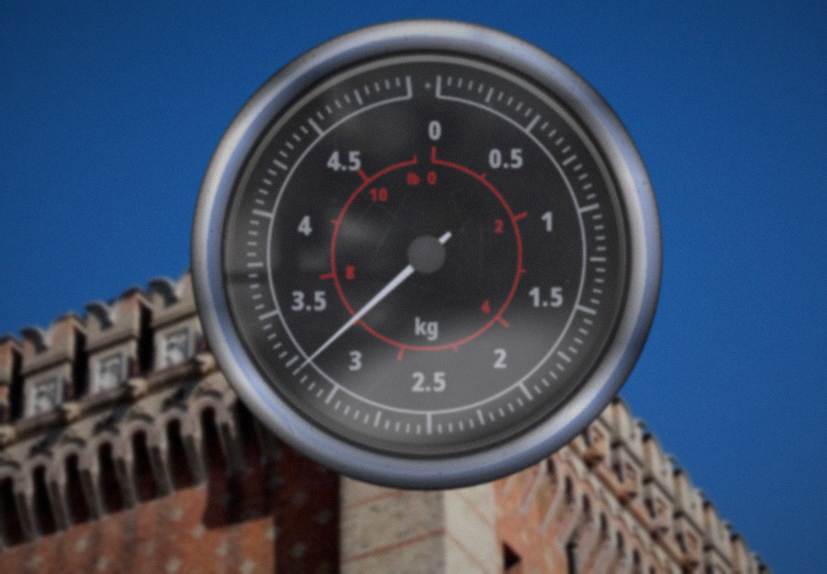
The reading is 3.2 kg
